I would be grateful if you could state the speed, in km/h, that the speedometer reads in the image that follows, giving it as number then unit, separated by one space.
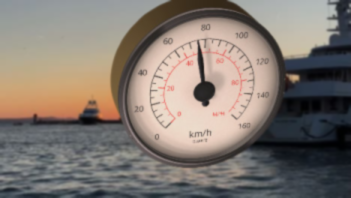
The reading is 75 km/h
